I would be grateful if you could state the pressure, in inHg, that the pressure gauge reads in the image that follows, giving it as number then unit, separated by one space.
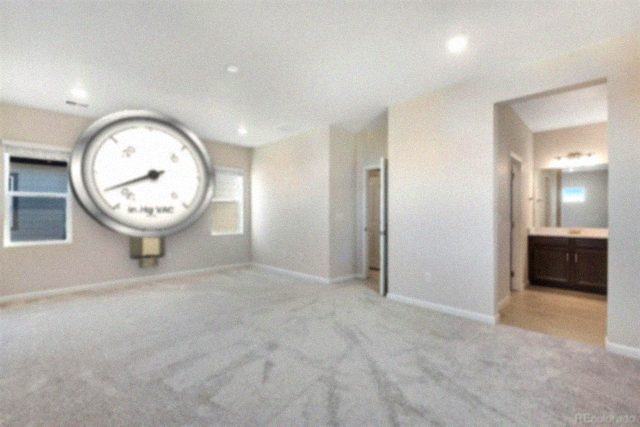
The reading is -27.5 inHg
